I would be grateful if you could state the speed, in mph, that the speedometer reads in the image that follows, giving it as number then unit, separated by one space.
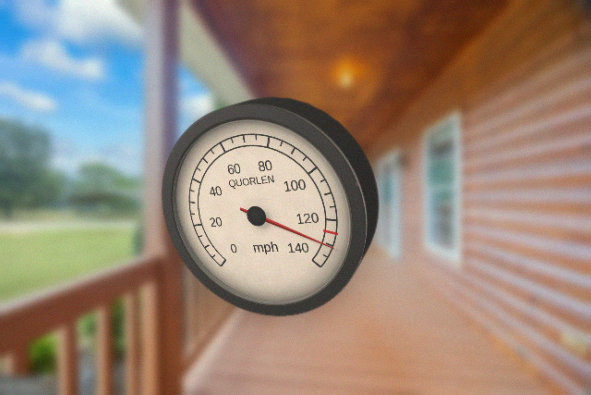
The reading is 130 mph
